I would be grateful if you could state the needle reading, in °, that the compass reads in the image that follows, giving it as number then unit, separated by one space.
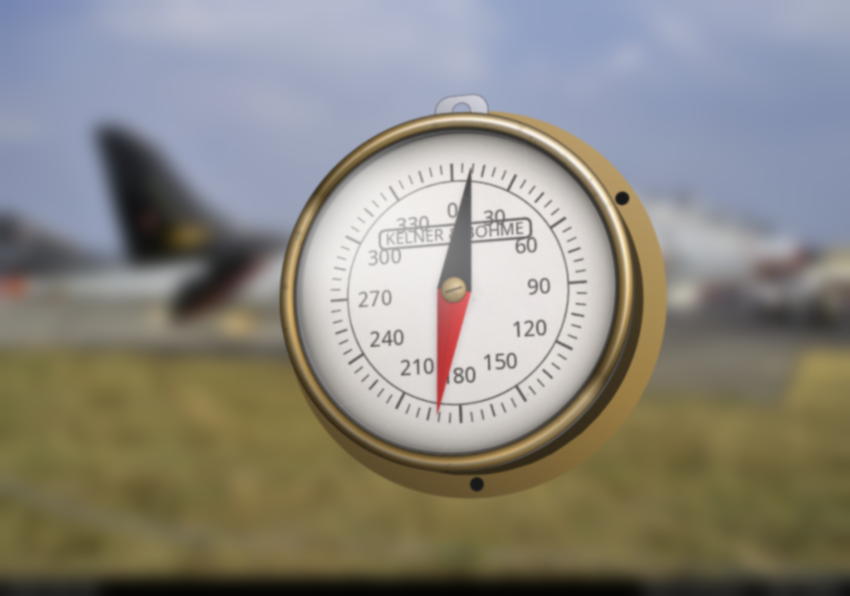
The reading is 190 °
